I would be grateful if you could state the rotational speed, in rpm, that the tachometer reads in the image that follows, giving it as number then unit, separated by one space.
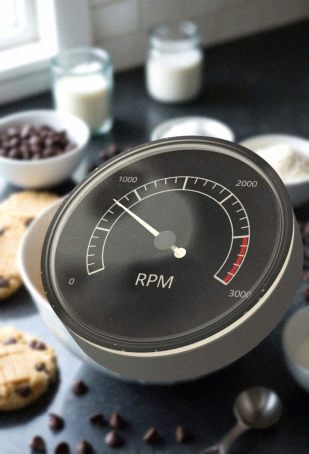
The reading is 800 rpm
